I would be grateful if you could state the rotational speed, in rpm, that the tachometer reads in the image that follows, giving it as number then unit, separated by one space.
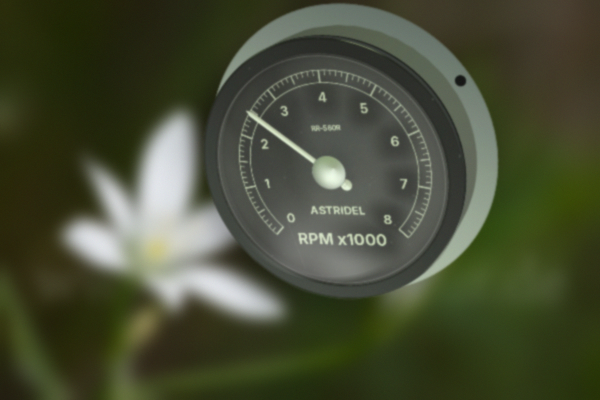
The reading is 2500 rpm
